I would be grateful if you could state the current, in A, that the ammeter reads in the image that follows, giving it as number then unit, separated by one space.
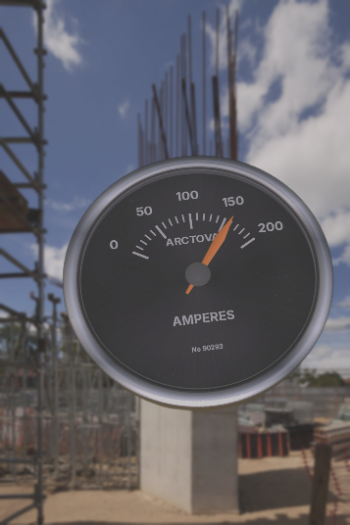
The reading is 160 A
